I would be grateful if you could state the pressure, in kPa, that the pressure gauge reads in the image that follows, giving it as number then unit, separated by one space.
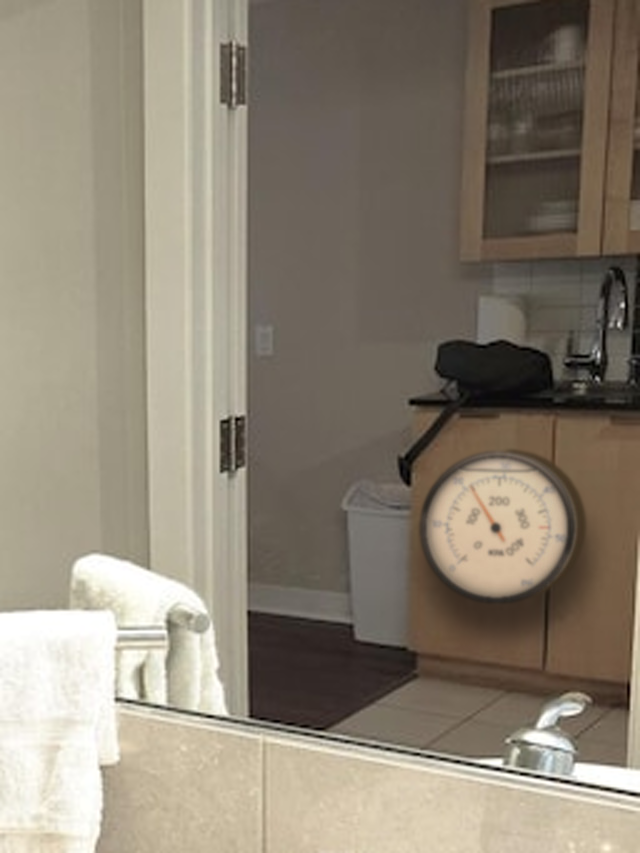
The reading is 150 kPa
